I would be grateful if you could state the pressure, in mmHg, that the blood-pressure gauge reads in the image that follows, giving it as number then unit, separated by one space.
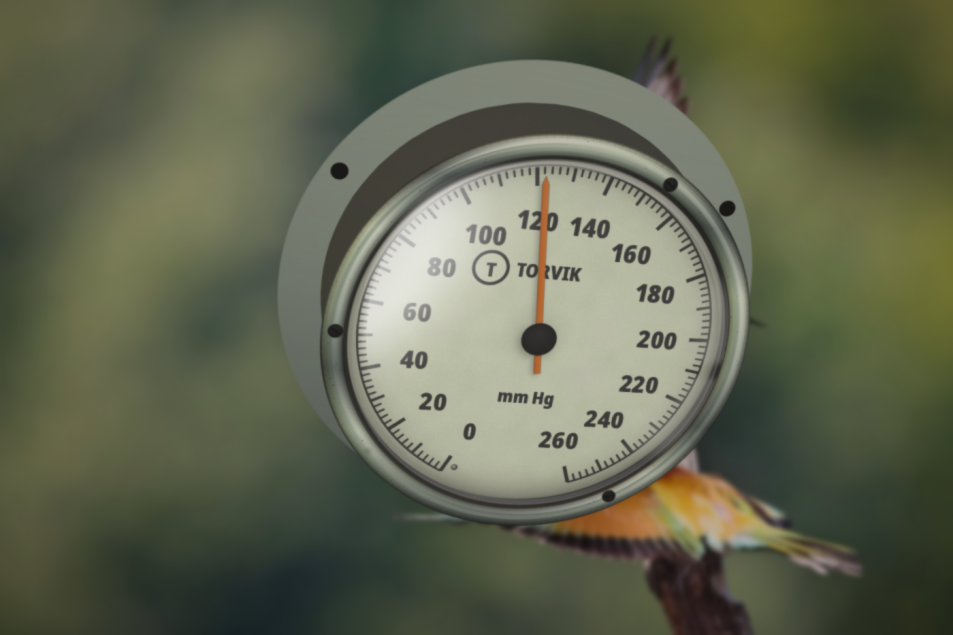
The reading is 122 mmHg
